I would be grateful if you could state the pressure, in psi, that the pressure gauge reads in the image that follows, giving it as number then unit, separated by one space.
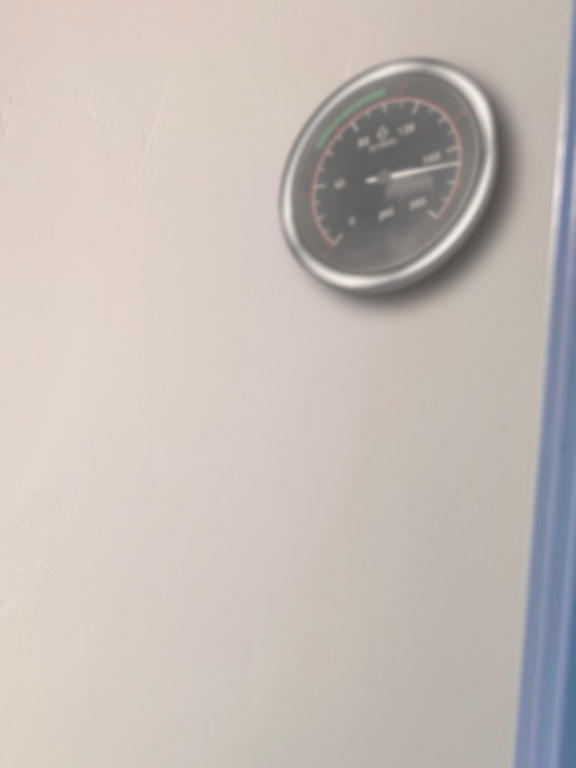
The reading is 170 psi
